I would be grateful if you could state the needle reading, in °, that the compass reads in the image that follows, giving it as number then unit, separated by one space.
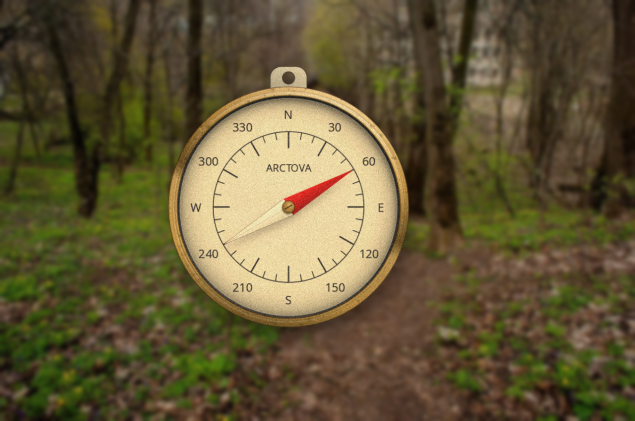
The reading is 60 °
